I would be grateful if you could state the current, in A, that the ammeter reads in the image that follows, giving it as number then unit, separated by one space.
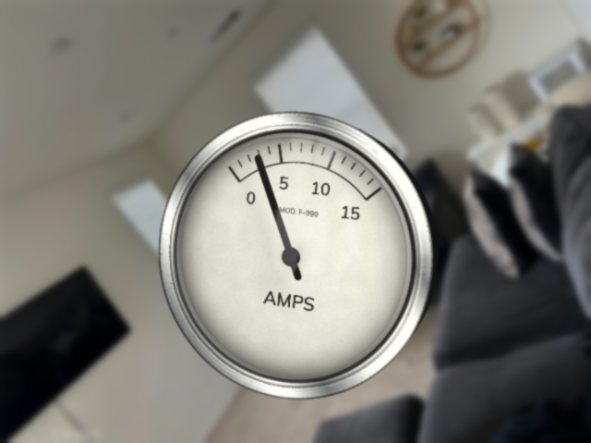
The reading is 3 A
